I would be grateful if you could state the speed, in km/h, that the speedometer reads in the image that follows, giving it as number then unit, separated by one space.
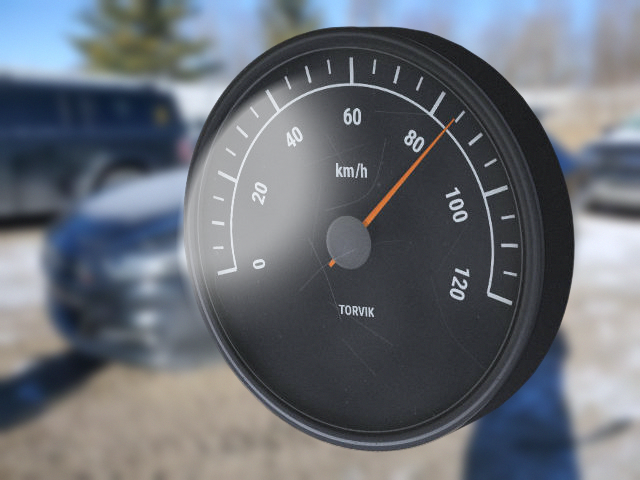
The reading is 85 km/h
